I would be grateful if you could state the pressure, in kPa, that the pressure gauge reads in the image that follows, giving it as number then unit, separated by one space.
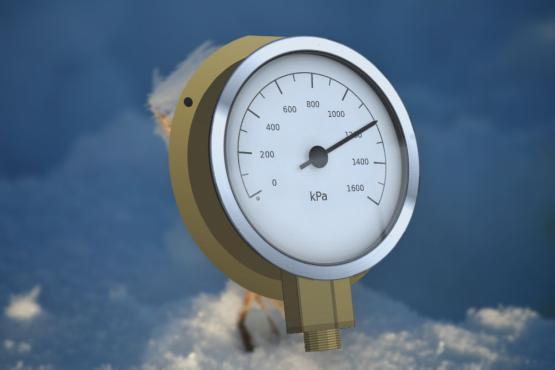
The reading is 1200 kPa
